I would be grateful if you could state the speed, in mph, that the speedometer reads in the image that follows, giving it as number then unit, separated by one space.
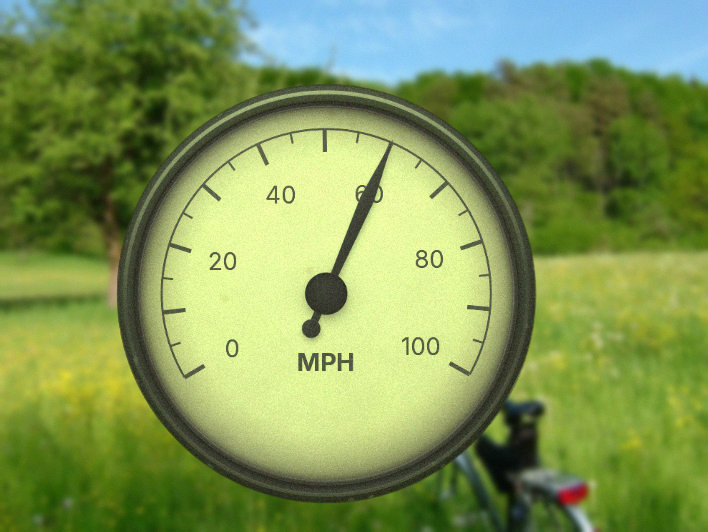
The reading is 60 mph
